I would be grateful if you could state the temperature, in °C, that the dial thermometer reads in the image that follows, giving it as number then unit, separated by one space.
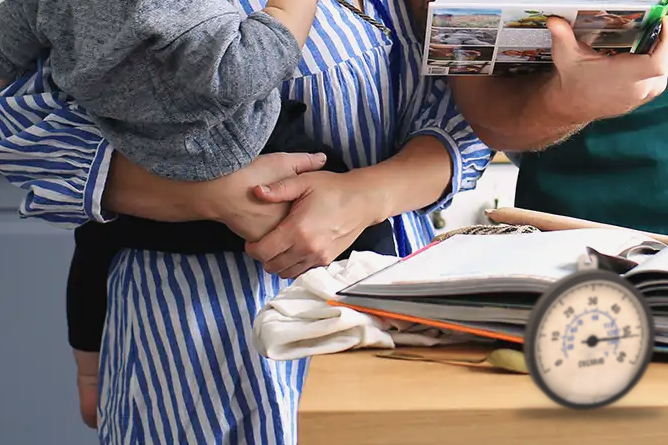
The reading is 52 °C
